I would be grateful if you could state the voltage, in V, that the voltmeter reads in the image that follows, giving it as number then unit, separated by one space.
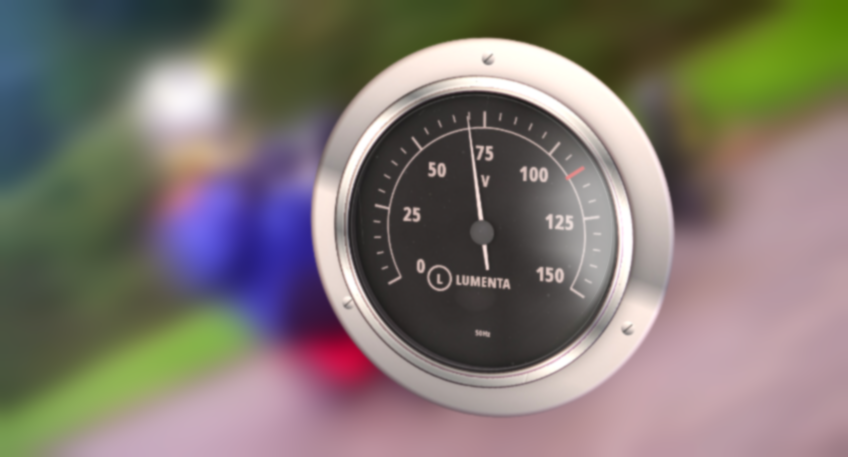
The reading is 70 V
